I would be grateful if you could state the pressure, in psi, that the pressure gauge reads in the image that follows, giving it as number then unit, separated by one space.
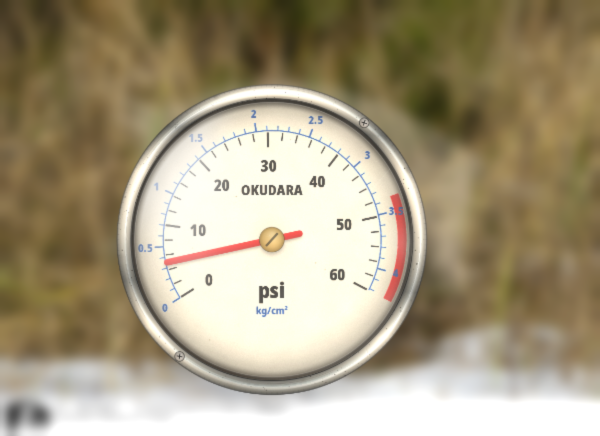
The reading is 5 psi
